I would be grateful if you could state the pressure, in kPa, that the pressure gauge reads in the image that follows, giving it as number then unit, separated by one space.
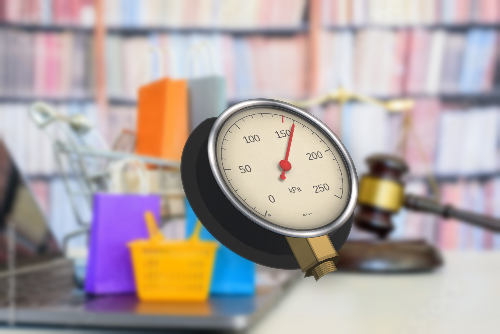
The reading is 160 kPa
